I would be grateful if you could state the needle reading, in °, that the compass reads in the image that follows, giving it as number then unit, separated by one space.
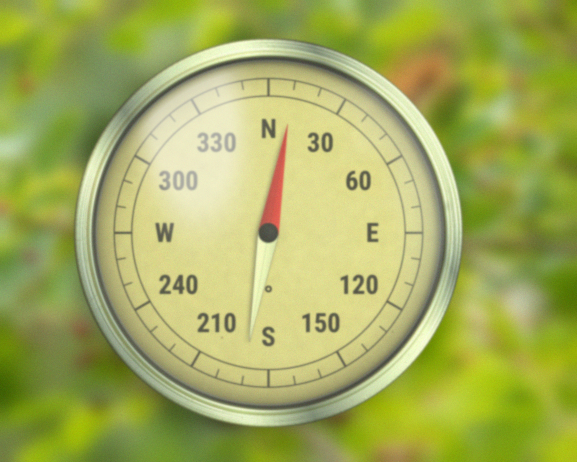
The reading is 10 °
